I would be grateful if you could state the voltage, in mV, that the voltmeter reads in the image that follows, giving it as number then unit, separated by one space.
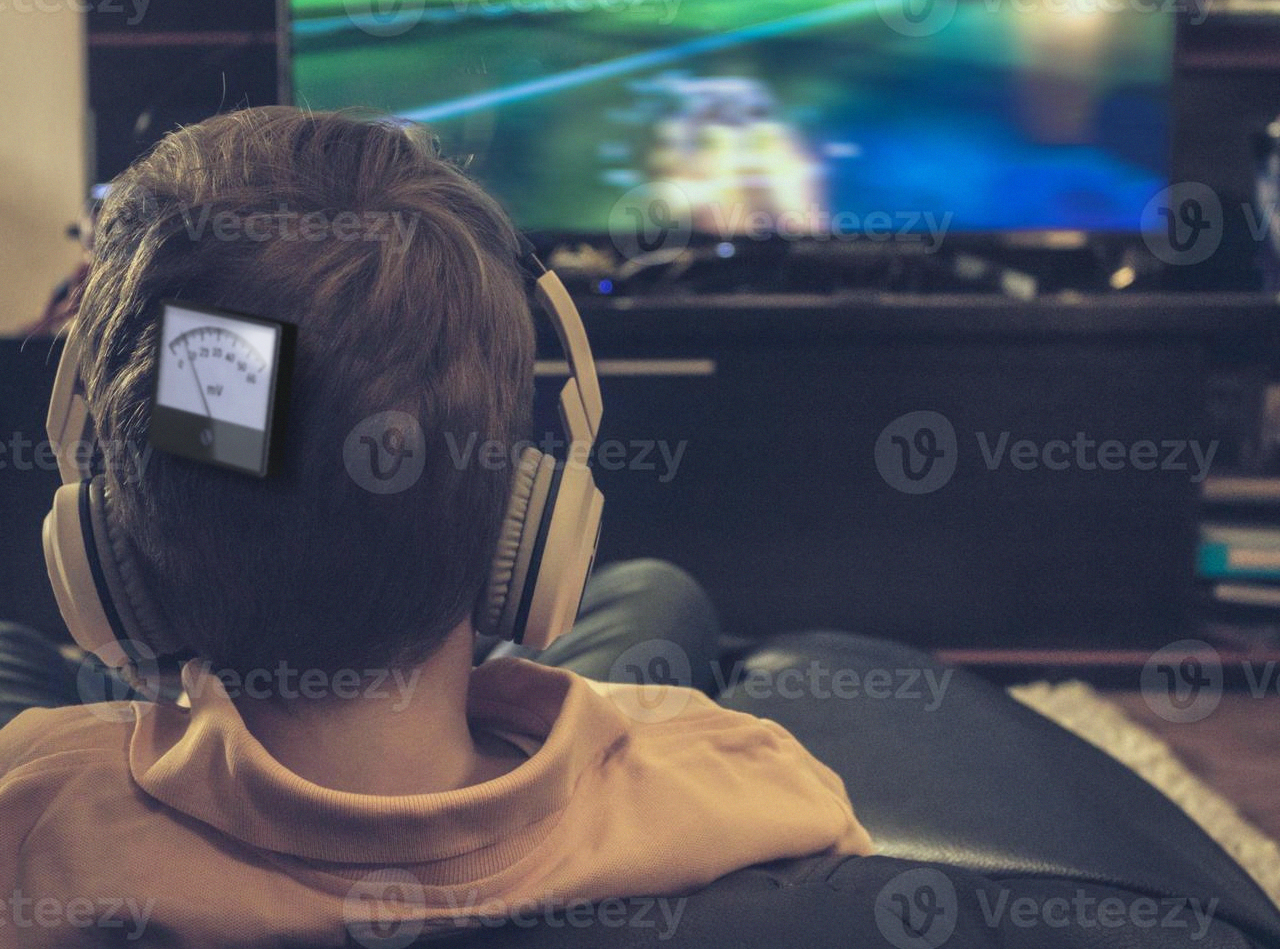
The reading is 10 mV
